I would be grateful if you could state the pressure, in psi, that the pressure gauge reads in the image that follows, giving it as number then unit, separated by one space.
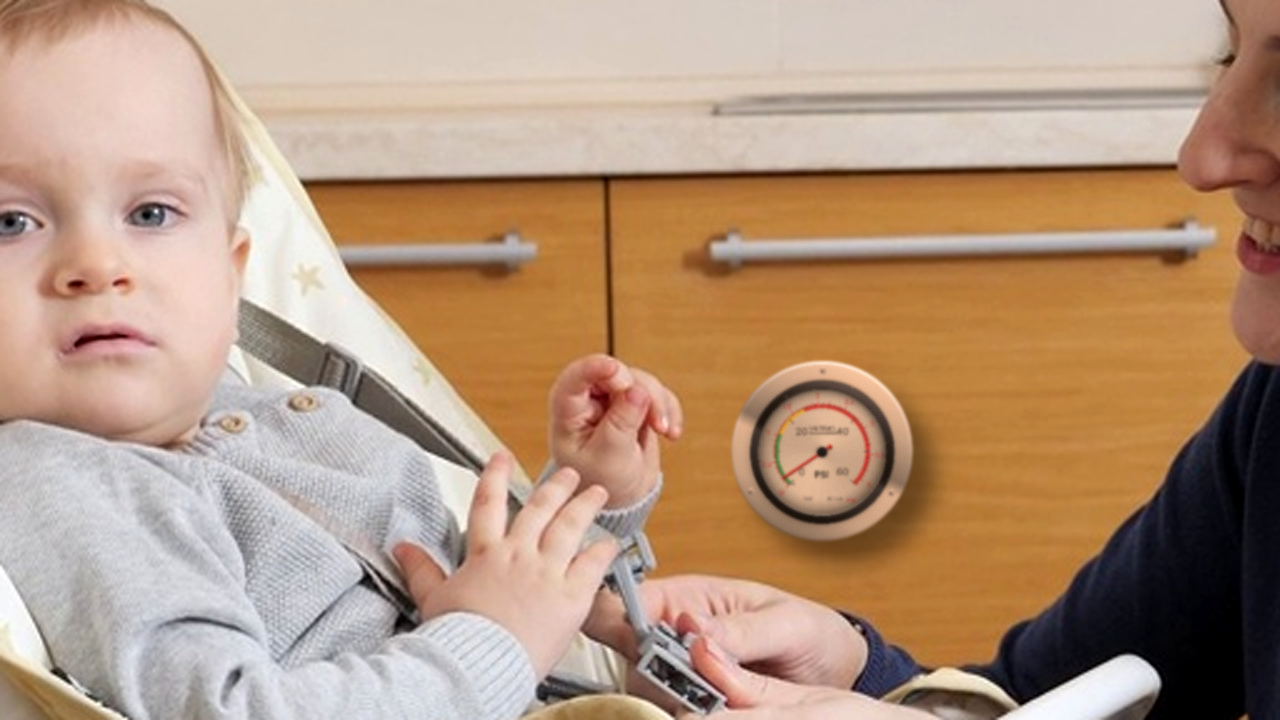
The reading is 2.5 psi
